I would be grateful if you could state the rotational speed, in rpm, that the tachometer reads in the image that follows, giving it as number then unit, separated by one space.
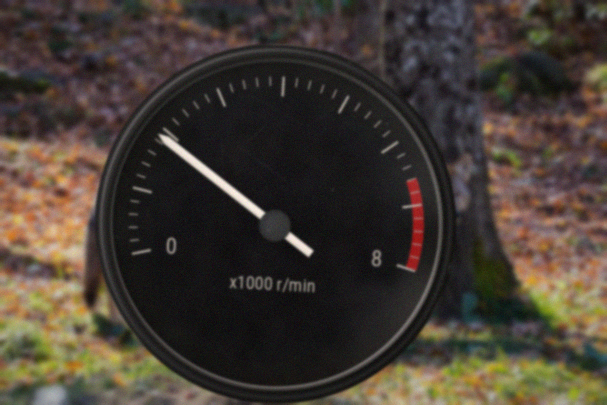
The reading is 1900 rpm
